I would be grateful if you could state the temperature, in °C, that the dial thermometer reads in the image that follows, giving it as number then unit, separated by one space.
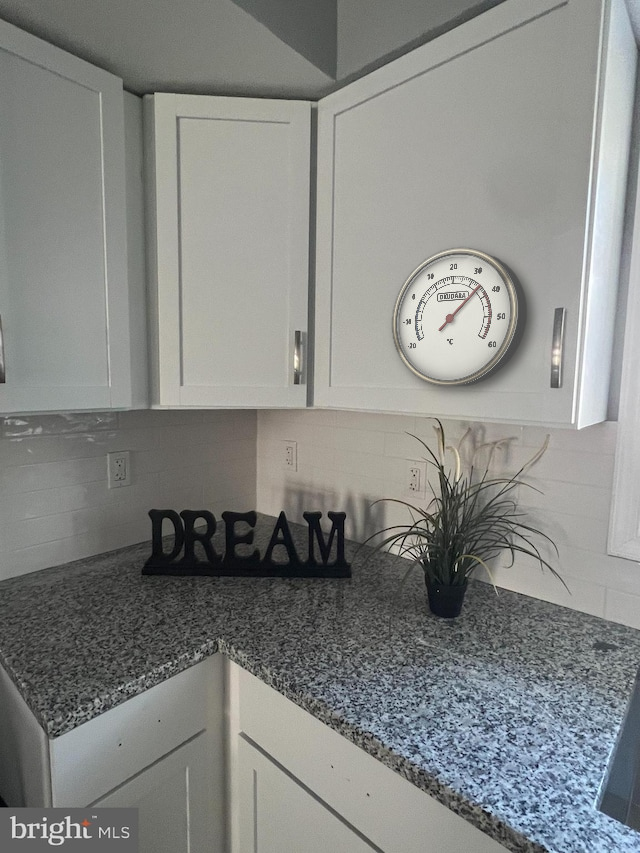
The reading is 35 °C
